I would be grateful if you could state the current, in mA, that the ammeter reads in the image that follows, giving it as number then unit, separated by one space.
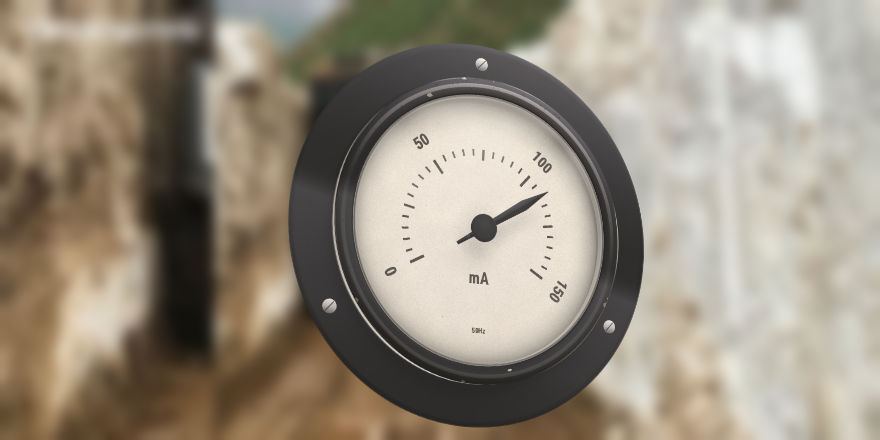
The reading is 110 mA
